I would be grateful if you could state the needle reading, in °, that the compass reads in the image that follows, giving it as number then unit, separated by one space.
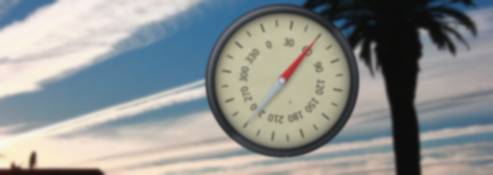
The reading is 60 °
